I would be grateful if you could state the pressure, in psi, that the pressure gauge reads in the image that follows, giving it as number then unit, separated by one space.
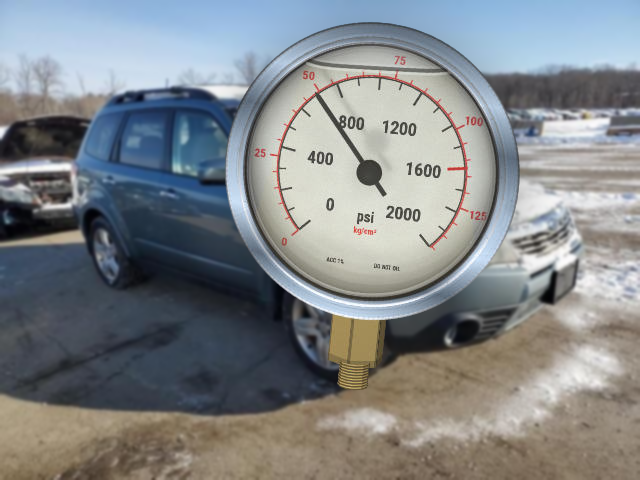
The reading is 700 psi
